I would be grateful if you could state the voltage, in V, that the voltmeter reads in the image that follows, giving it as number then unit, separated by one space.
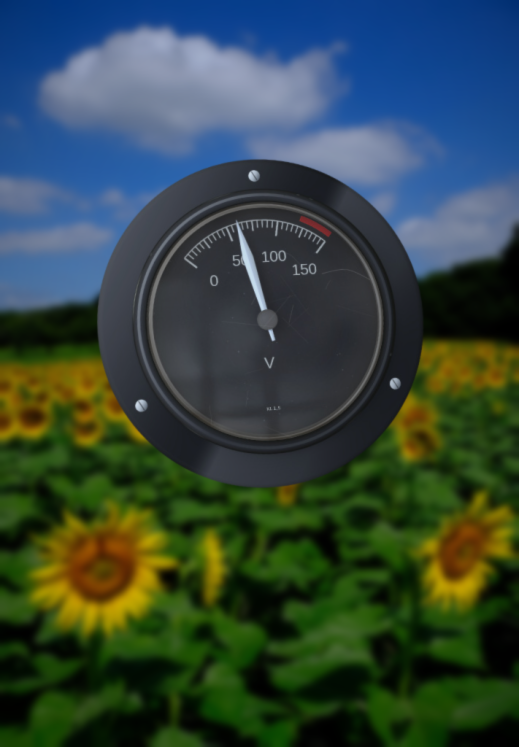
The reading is 60 V
